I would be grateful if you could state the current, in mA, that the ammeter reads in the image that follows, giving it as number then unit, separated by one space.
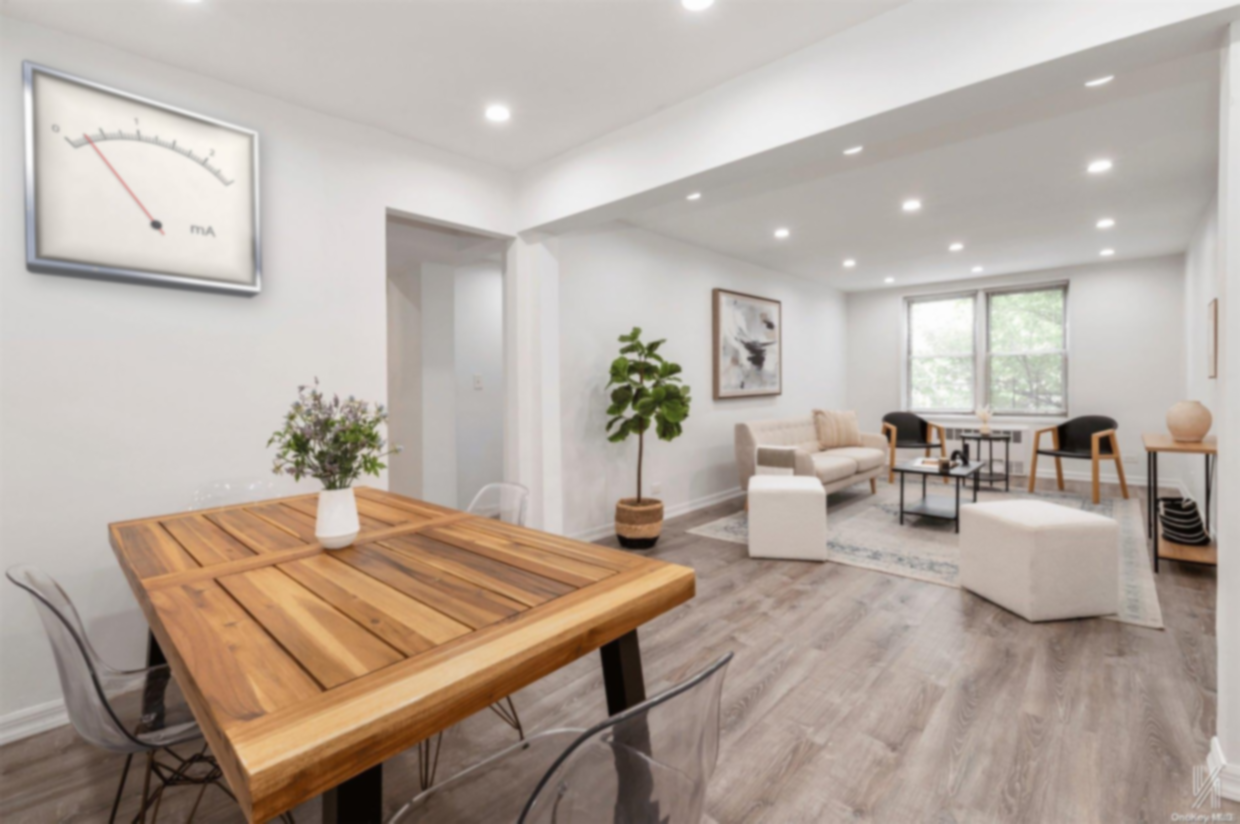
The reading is 0.25 mA
